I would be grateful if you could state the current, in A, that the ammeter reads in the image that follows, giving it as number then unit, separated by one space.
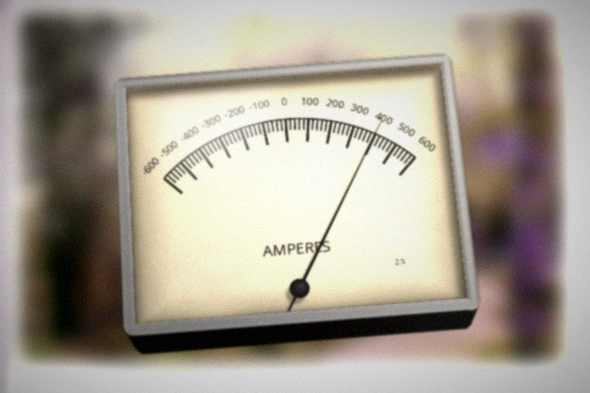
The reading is 400 A
